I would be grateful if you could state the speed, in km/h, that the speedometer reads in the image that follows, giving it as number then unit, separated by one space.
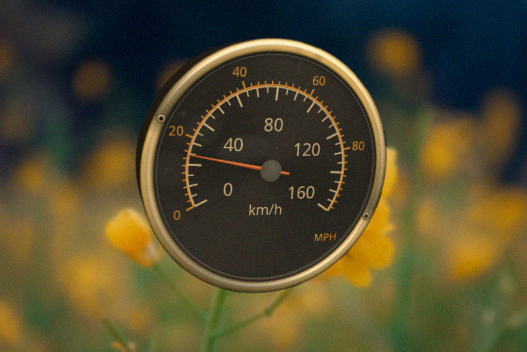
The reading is 25 km/h
